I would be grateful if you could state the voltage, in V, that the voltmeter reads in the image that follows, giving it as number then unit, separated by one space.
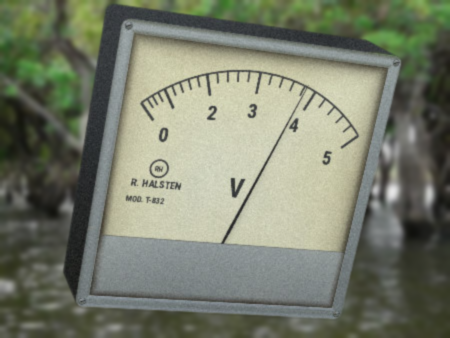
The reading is 3.8 V
